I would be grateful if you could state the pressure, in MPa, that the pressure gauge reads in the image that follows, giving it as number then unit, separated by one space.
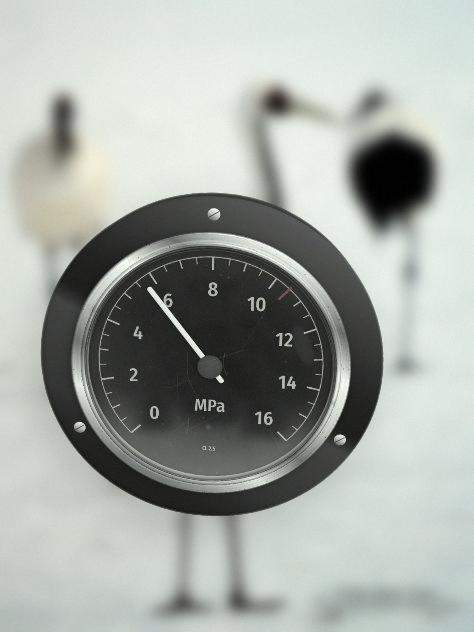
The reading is 5.75 MPa
